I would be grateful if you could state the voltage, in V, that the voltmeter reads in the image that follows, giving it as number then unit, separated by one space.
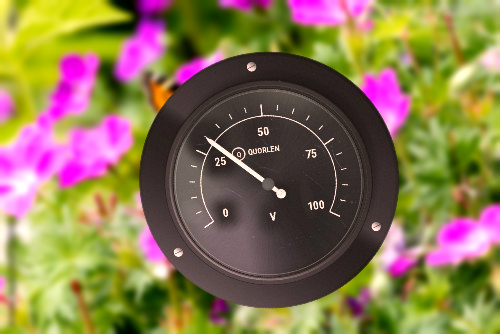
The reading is 30 V
